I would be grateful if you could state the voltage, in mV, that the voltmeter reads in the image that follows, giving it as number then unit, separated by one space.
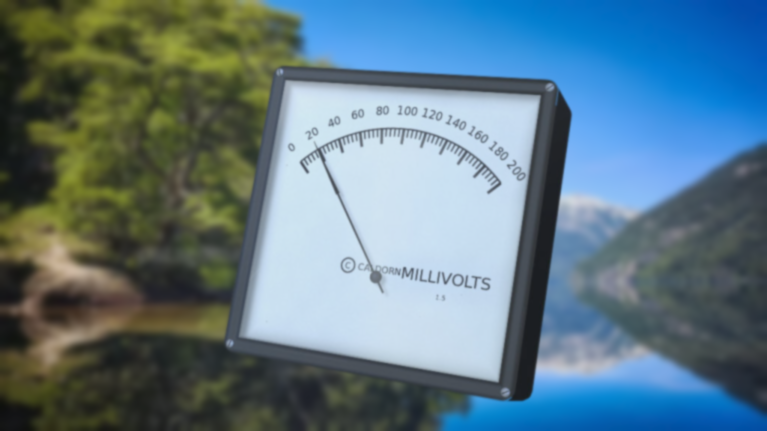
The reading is 20 mV
